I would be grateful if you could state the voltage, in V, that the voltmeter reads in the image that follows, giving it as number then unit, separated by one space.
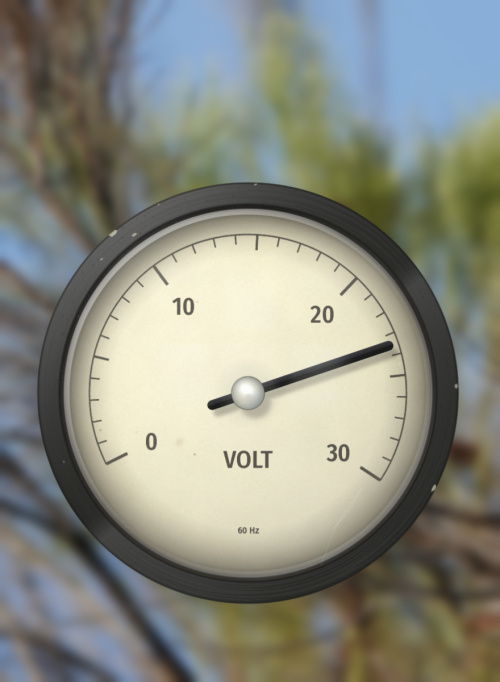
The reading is 23.5 V
